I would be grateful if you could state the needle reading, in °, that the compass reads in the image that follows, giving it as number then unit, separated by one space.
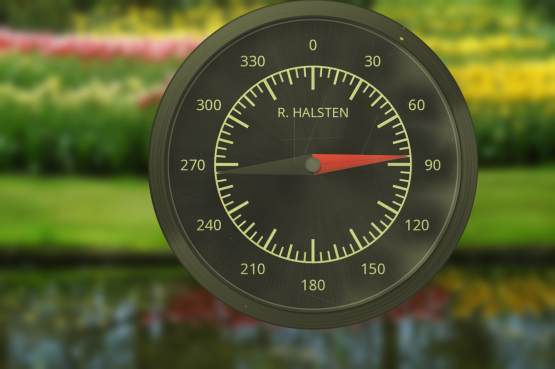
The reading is 85 °
